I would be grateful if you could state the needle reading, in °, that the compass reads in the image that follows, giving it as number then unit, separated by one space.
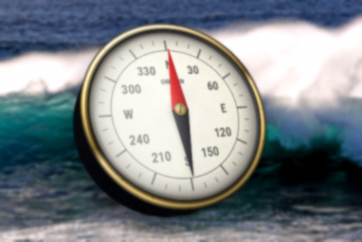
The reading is 0 °
